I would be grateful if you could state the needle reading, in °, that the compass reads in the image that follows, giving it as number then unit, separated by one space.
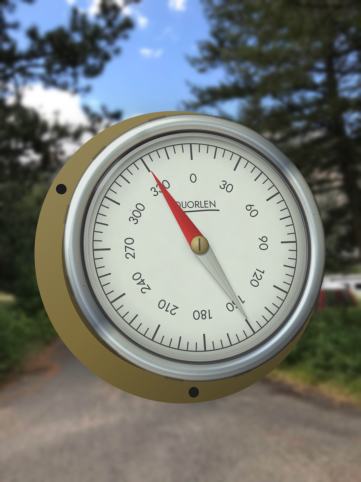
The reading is 330 °
